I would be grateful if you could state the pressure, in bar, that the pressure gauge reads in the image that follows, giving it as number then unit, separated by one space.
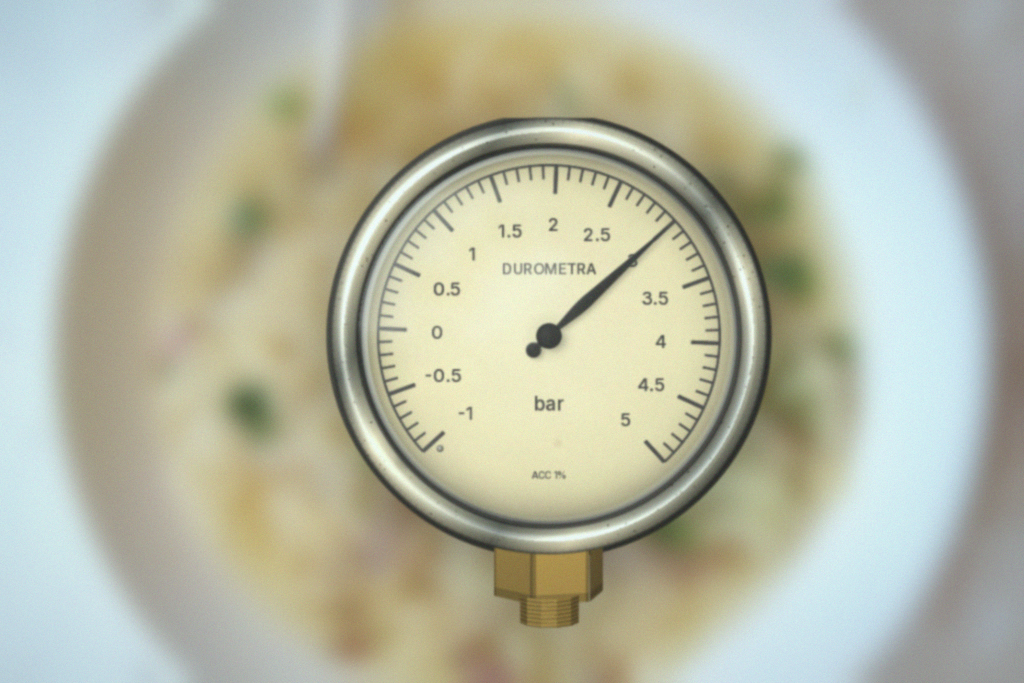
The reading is 3 bar
